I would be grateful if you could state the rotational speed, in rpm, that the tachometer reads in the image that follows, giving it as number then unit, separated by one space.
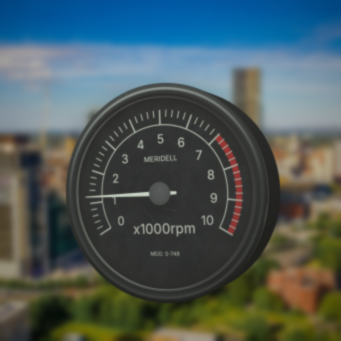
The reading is 1200 rpm
